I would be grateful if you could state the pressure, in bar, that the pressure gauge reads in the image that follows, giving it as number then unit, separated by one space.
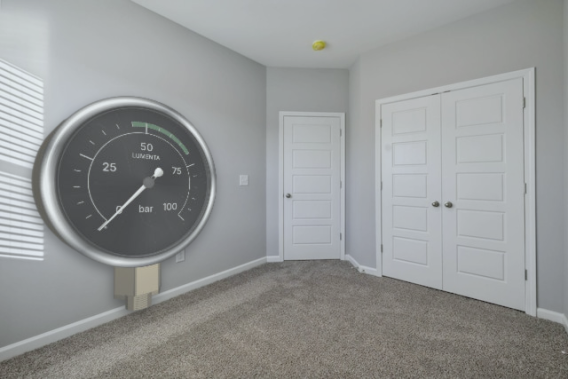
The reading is 0 bar
